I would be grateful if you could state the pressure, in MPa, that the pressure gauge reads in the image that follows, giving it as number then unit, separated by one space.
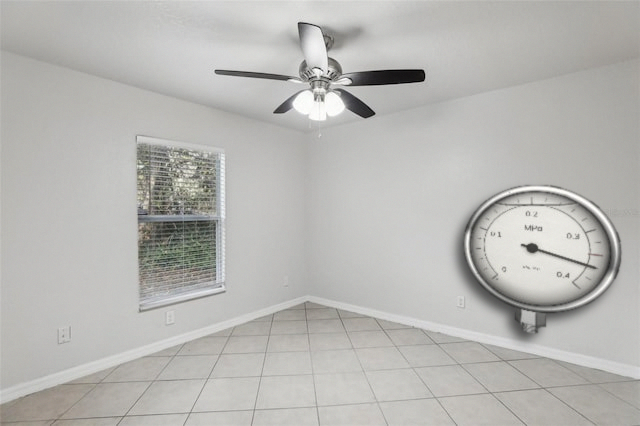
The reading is 0.36 MPa
